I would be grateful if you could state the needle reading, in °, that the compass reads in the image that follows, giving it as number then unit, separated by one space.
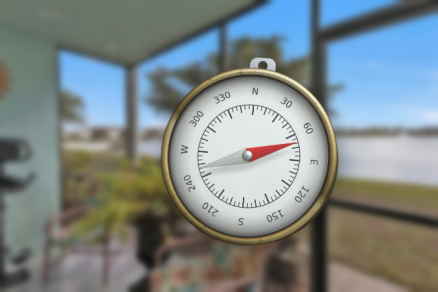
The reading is 70 °
